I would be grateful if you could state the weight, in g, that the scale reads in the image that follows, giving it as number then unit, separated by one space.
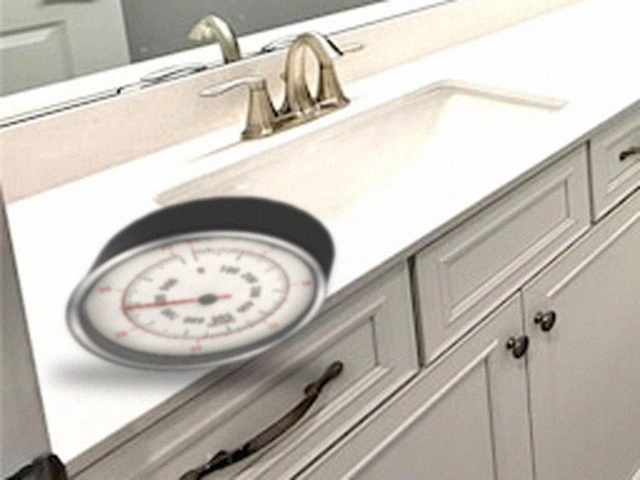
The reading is 800 g
